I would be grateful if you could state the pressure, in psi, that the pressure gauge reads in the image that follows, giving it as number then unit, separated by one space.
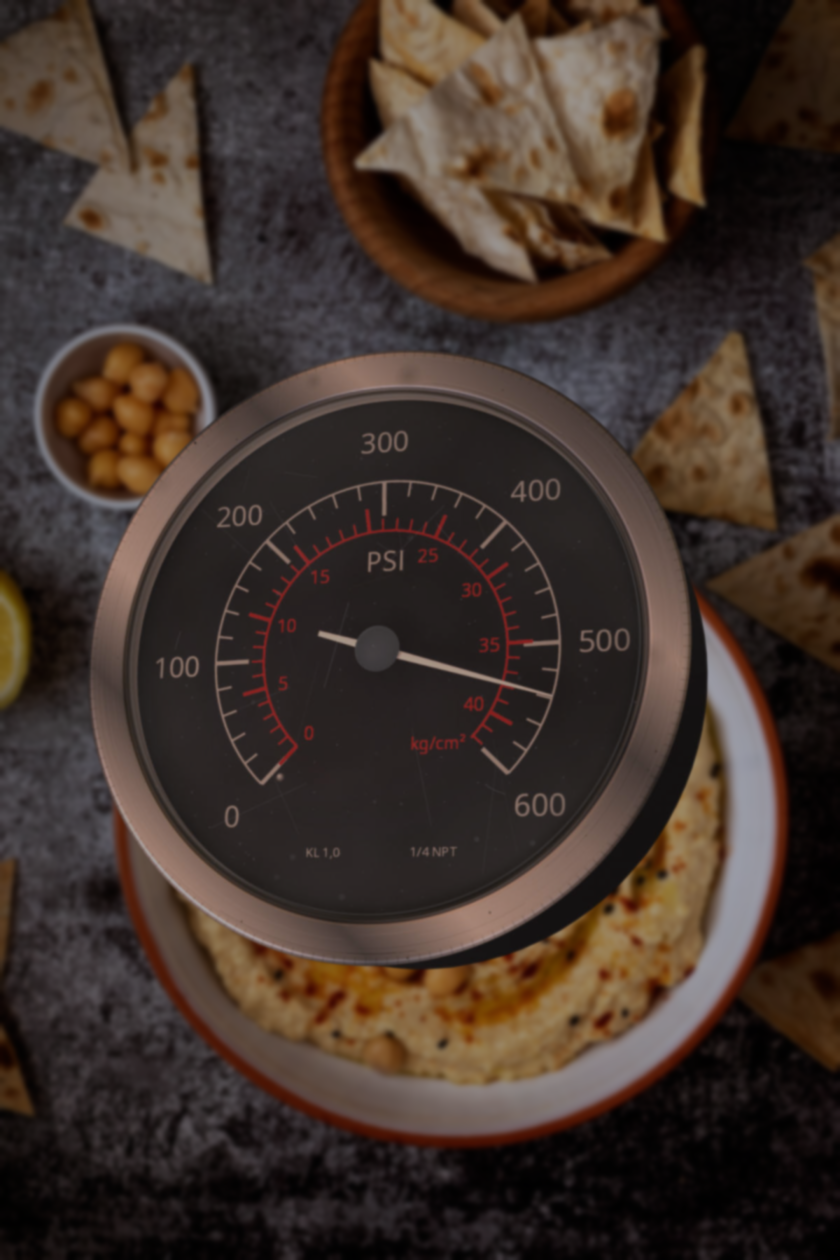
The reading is 540 psi
